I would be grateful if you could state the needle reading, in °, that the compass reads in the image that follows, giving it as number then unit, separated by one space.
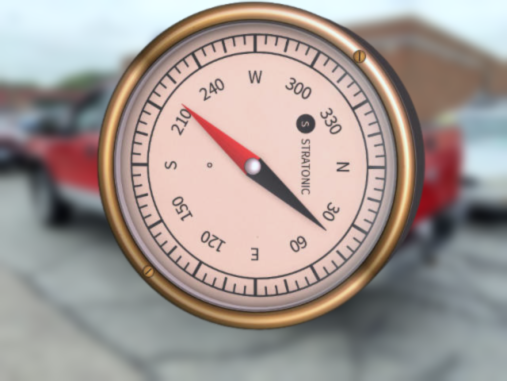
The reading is 220 °
